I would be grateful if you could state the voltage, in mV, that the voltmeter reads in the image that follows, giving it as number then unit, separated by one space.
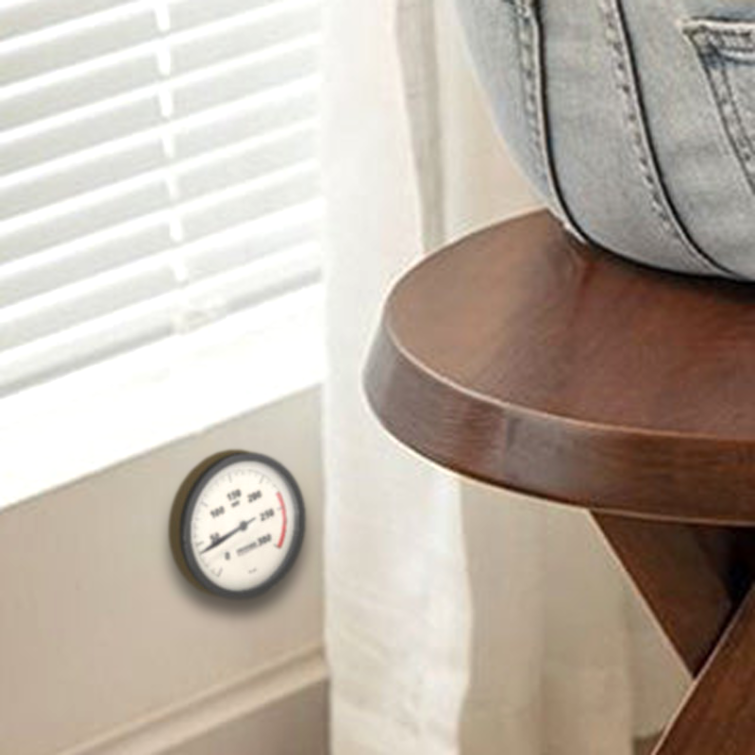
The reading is 40 mV
